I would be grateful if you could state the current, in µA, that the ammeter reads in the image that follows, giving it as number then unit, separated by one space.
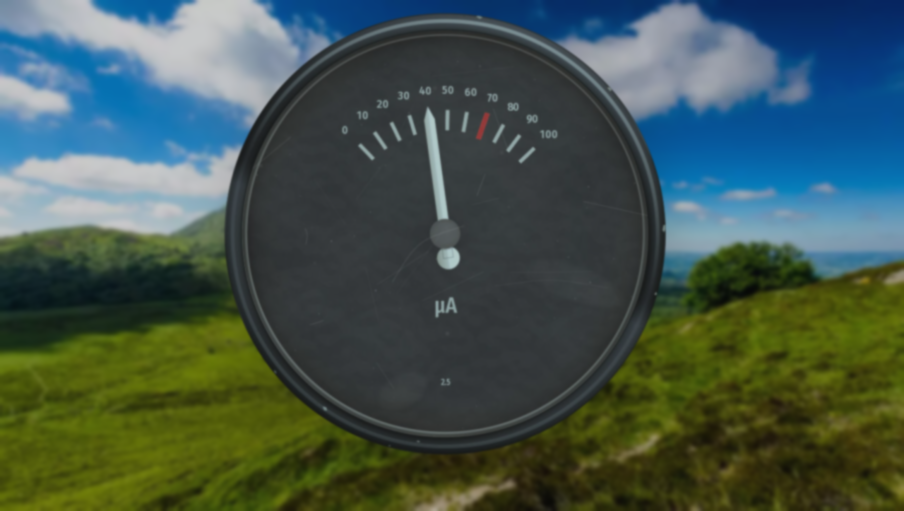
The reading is 40 µA
